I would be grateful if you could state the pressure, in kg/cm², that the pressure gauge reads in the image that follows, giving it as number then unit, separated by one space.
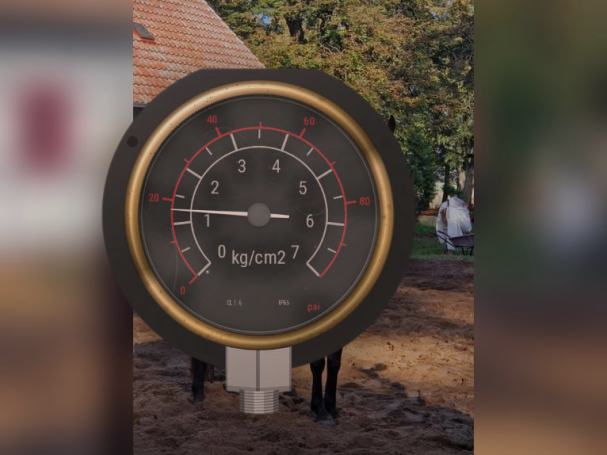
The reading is 1.25 kg/cm²
